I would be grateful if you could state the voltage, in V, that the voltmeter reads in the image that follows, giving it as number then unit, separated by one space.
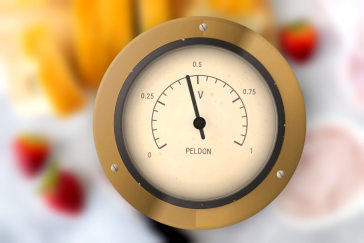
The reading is 0.45 V
